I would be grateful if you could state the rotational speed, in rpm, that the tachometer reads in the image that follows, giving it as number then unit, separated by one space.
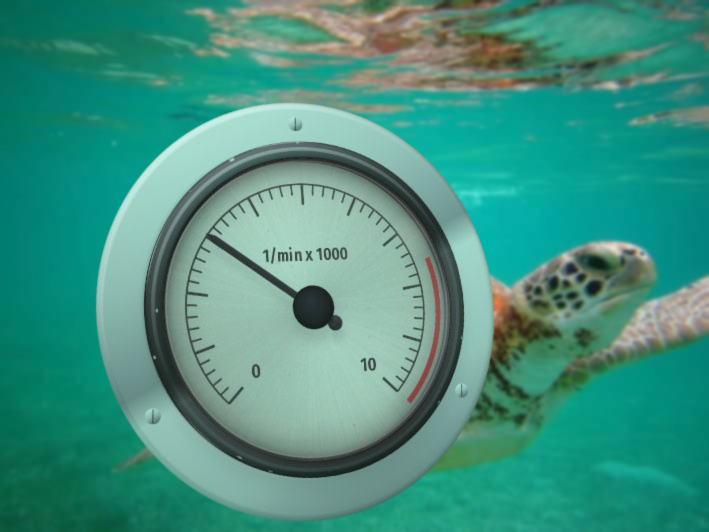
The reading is 3000 rpm
